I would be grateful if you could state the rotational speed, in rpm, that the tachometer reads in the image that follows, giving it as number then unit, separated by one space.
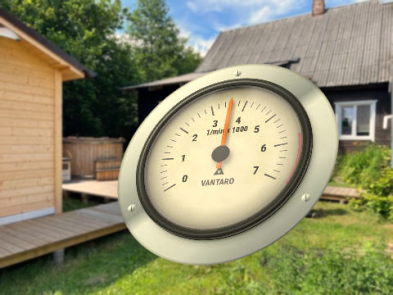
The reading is 3600 rpm
